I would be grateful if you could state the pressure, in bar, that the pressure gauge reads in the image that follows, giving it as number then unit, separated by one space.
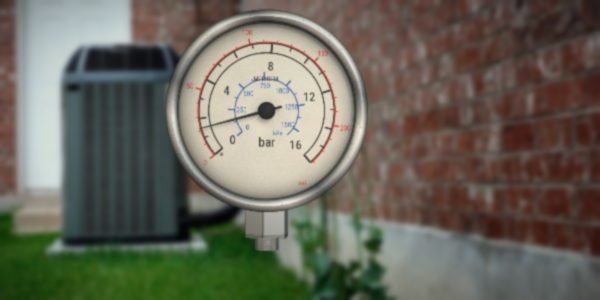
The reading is 1.5 bar
